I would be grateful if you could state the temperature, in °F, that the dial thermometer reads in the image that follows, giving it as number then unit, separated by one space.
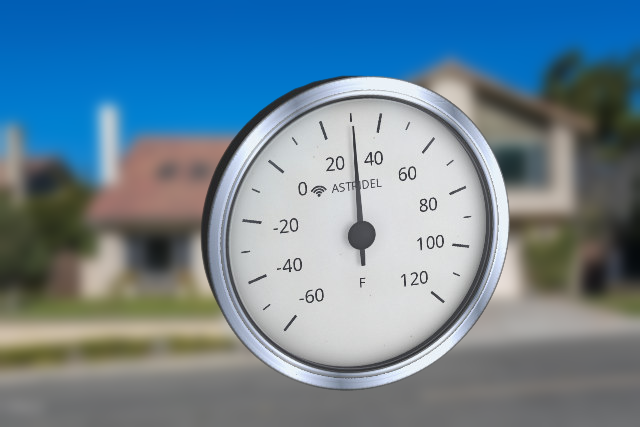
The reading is 30 °F
